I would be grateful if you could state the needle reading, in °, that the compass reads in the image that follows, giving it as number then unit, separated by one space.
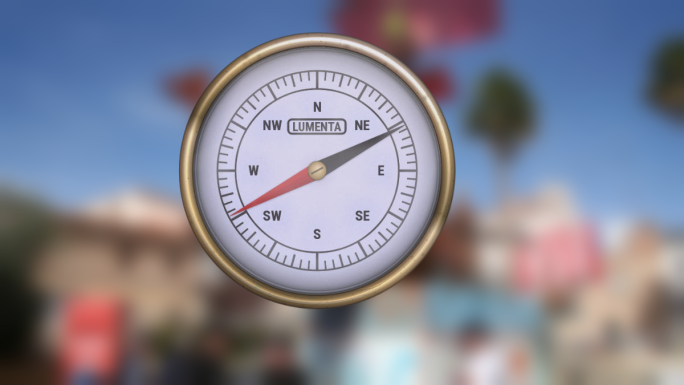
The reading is 242.5 °
